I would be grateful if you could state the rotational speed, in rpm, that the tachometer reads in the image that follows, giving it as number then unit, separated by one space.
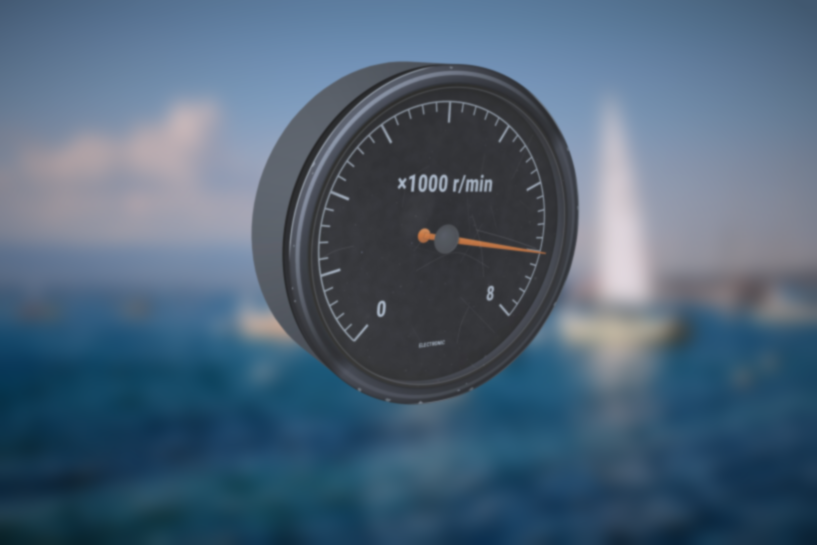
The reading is 7000 rpm
